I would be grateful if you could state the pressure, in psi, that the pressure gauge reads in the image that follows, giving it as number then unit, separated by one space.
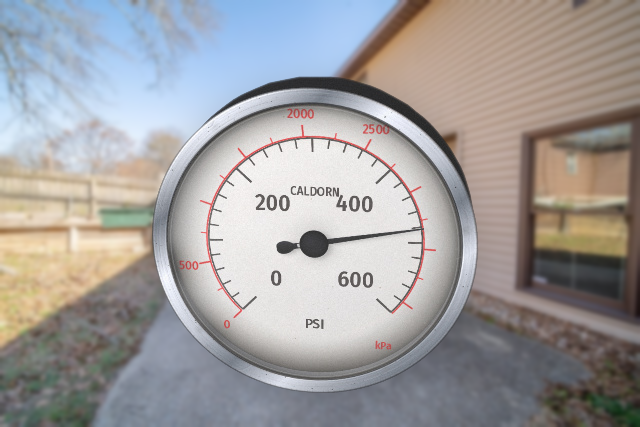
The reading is 480 psi
